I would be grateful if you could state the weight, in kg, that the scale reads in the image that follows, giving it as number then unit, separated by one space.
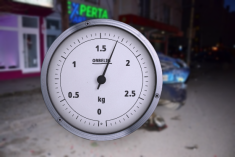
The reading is 1.7 kg
